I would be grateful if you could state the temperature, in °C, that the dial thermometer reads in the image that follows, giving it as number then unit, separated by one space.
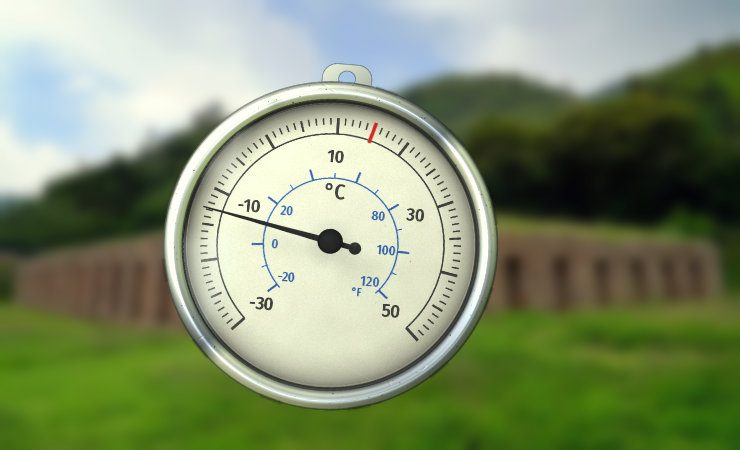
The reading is -13 °C
